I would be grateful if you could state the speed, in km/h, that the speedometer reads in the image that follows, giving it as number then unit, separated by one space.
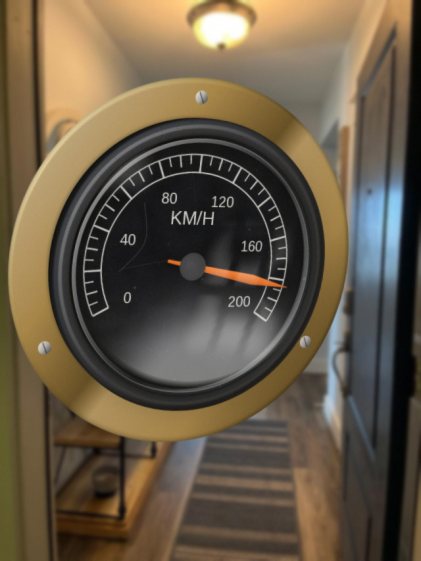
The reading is 182.5 km/h
